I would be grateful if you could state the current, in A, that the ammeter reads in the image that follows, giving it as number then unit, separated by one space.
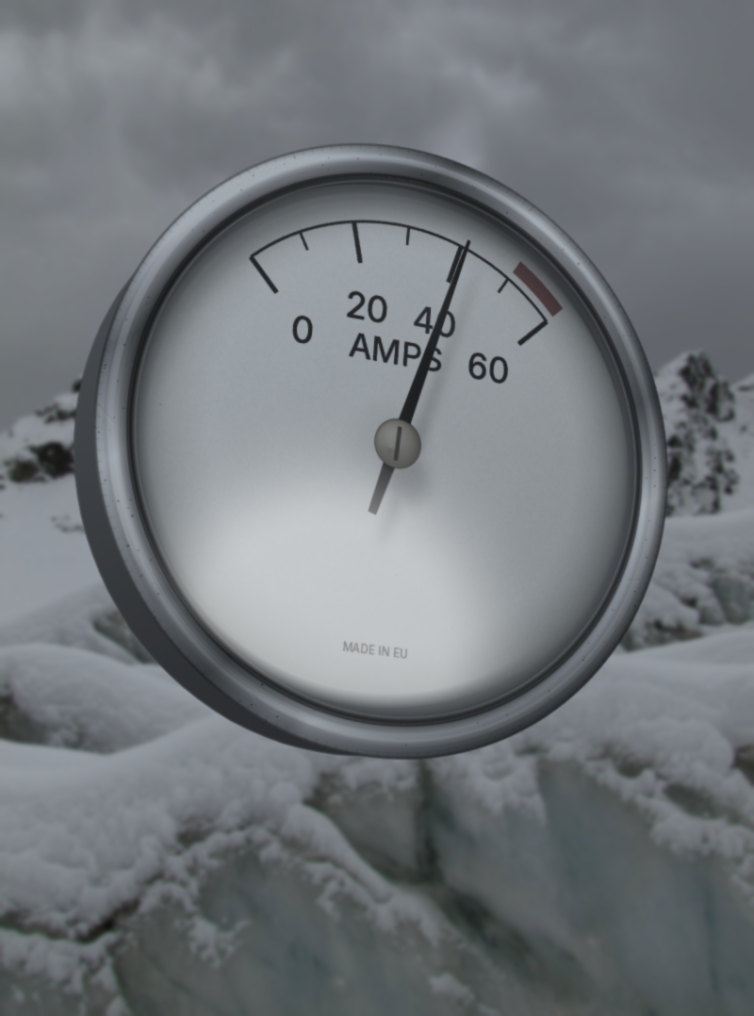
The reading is 40 A
